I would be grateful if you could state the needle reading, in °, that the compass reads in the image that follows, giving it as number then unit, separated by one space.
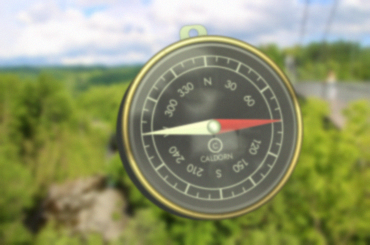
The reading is 90 °
